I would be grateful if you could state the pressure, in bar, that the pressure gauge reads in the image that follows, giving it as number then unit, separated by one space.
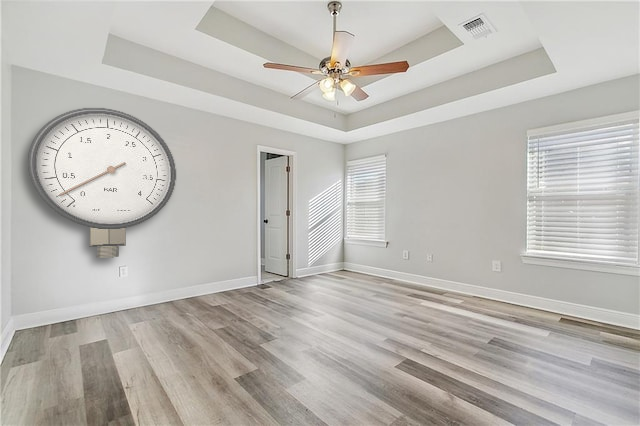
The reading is 0.2 bar
